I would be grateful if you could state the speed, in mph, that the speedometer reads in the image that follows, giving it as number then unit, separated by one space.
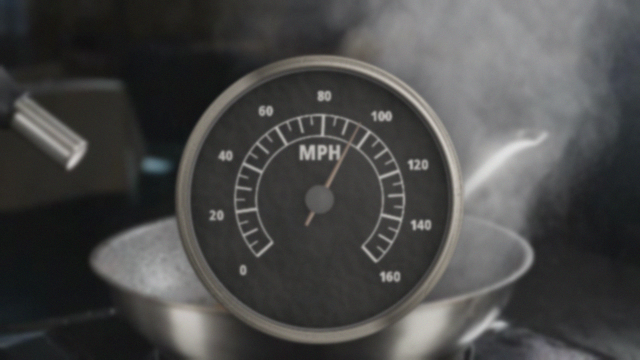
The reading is 95 mph
